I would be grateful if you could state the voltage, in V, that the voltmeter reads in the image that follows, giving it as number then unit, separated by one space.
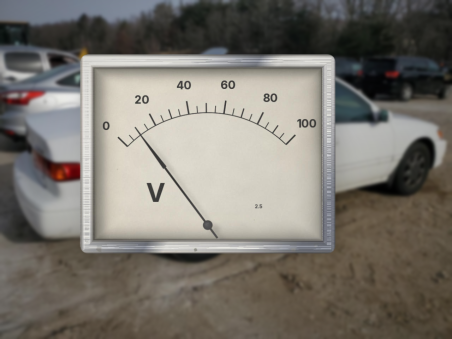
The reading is 10 V
